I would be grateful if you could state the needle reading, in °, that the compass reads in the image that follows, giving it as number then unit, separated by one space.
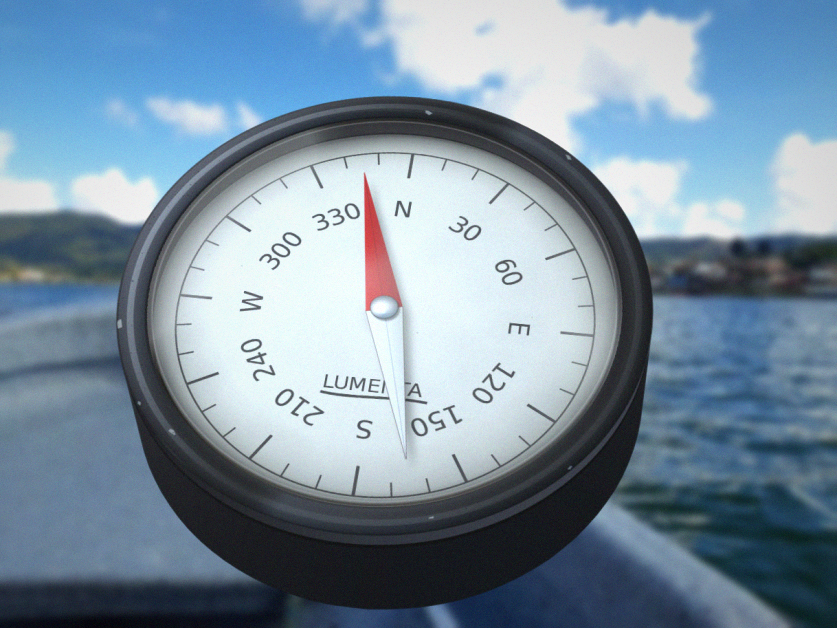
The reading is 345 °
